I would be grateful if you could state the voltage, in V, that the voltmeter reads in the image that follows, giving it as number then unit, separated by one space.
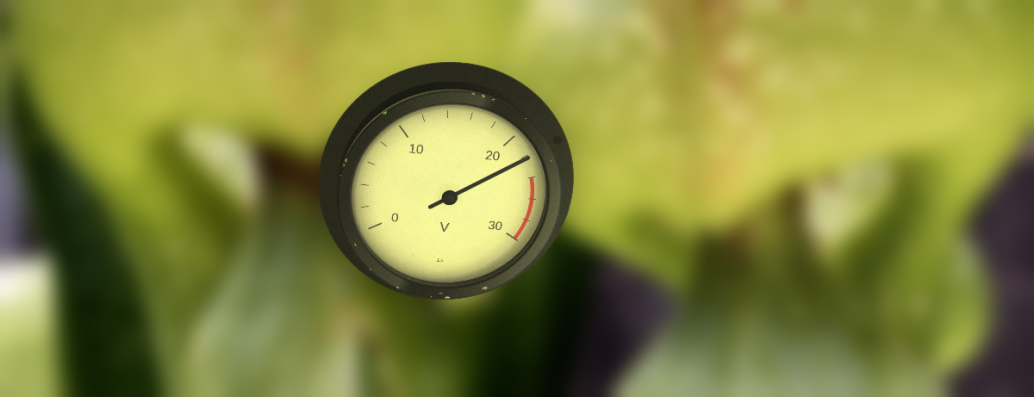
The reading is 22 V
